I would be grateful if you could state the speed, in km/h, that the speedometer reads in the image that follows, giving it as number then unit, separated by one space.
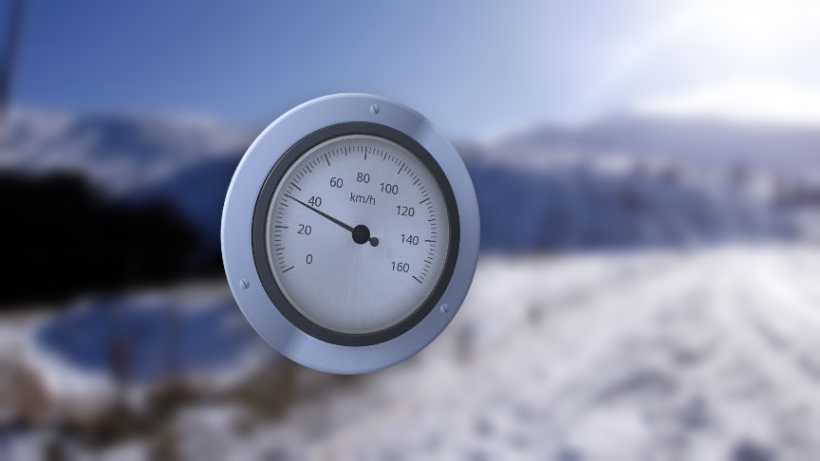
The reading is 34 km/h
